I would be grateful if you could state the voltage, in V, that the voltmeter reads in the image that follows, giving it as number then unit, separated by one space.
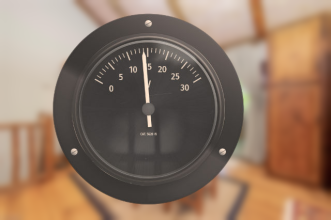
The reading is 14 V
